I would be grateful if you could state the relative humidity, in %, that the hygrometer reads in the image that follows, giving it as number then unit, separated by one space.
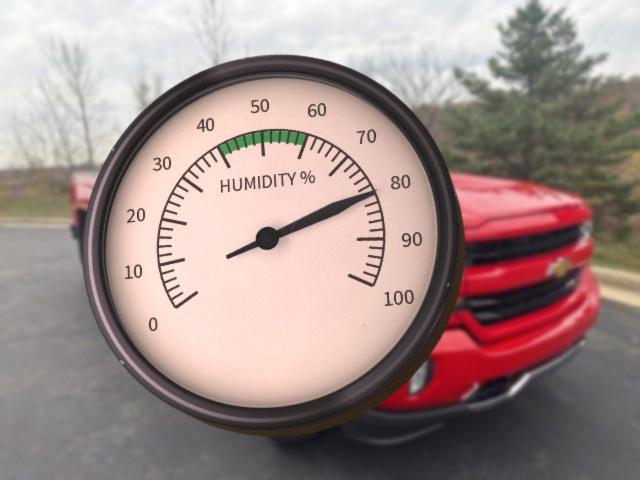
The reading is 80 %
